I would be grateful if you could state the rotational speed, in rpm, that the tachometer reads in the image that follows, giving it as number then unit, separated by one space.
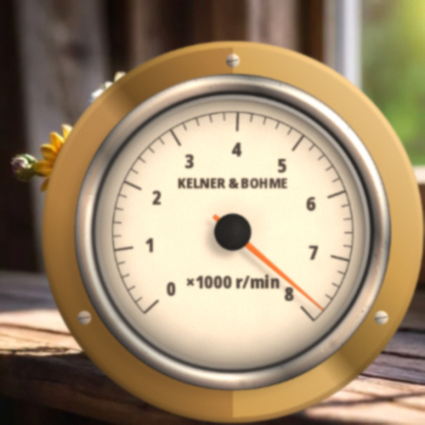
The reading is 7800 rpm
